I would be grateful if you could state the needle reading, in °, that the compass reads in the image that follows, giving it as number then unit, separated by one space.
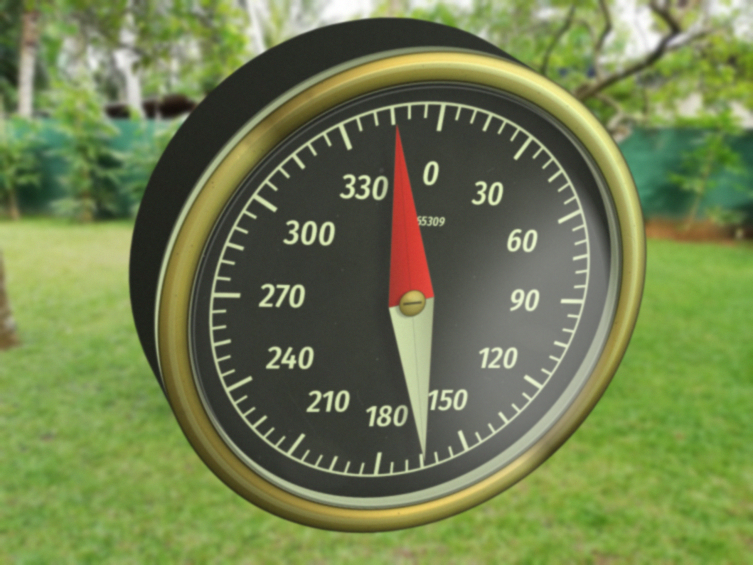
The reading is 345 °
